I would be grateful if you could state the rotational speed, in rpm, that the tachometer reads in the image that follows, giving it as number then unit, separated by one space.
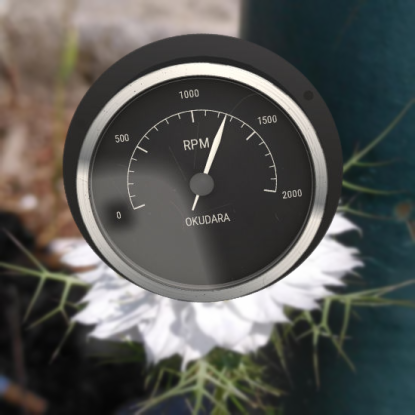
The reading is 1250 rpm
